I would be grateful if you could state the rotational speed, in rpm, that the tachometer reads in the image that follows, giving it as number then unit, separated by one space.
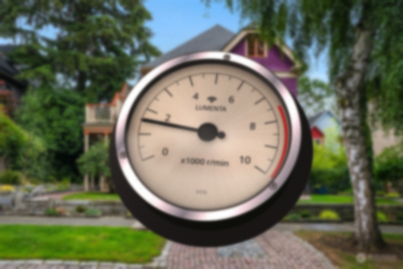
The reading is 1500 rpm
